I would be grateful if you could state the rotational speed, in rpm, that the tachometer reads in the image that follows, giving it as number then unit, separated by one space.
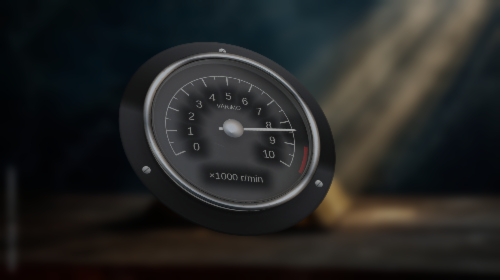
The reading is 8500 rpm
